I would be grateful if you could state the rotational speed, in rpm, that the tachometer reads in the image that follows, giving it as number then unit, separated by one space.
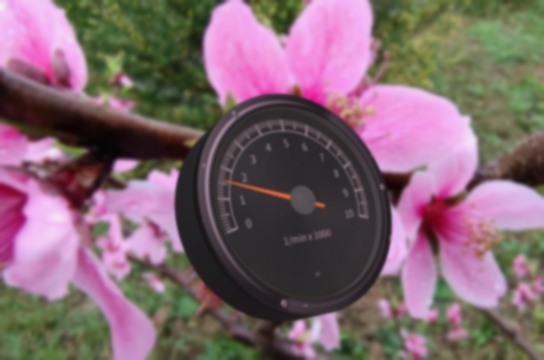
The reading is 1500 rpm
